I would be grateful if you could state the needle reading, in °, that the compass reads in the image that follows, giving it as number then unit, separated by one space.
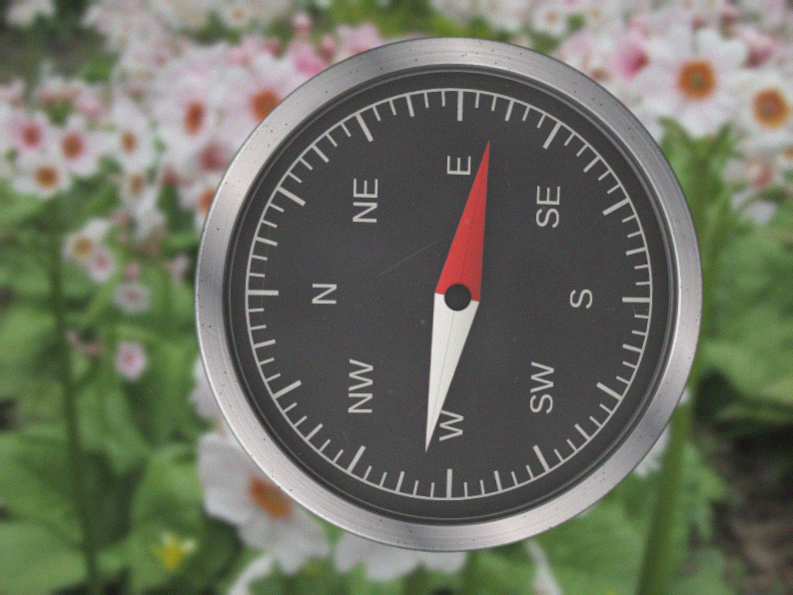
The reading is 100 °
